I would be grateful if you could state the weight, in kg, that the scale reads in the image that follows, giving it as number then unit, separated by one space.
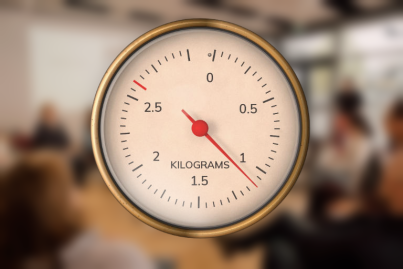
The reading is 1.1 kg
